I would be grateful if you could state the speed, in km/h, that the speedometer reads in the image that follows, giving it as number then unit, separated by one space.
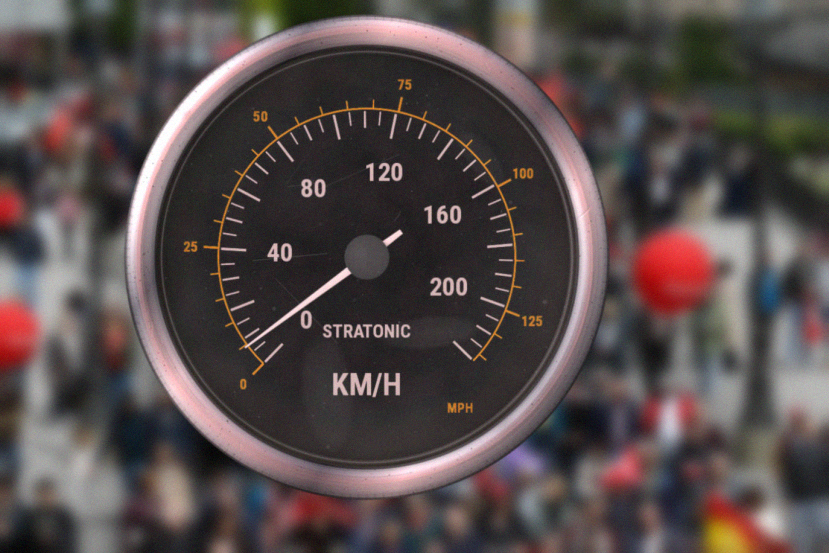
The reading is 7.5 km/h
